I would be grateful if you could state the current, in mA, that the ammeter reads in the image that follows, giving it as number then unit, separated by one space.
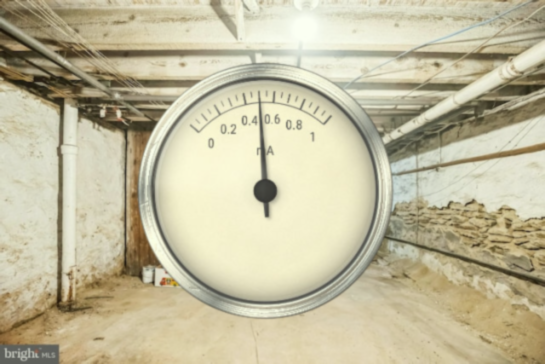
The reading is 0.5 mA
